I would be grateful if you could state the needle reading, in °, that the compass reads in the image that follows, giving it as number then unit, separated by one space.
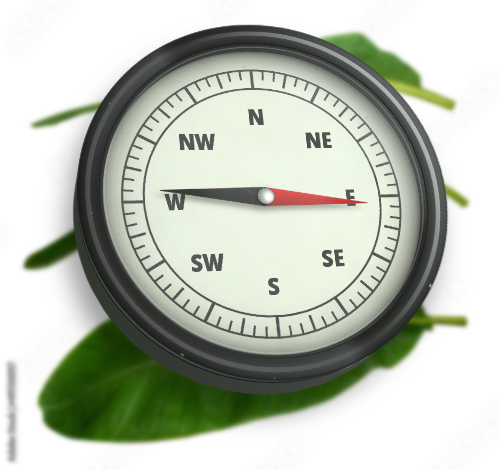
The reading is 95 °
